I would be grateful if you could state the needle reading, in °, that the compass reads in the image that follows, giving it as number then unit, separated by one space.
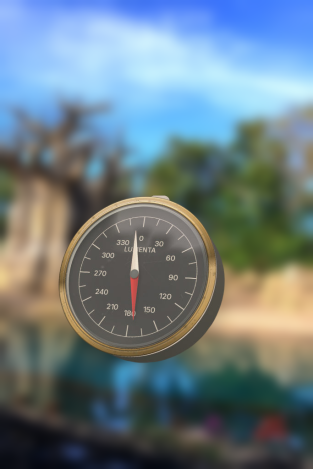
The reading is 172.5 °
